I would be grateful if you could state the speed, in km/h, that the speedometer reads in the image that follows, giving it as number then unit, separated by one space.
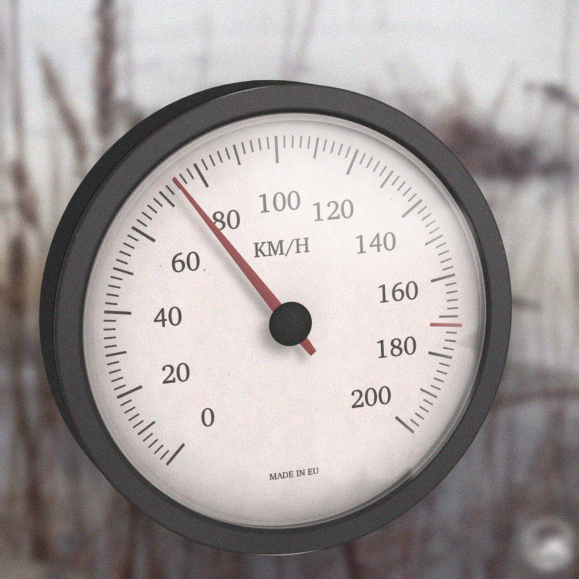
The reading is 74 km/h
